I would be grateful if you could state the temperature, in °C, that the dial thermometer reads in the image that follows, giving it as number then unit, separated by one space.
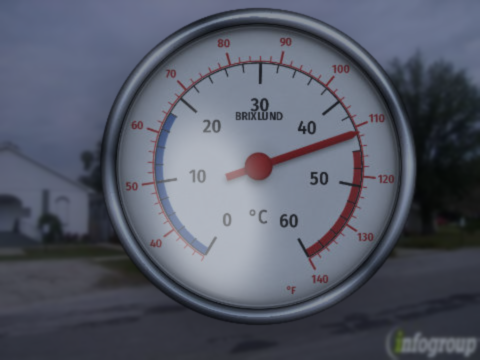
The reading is 44 °C
